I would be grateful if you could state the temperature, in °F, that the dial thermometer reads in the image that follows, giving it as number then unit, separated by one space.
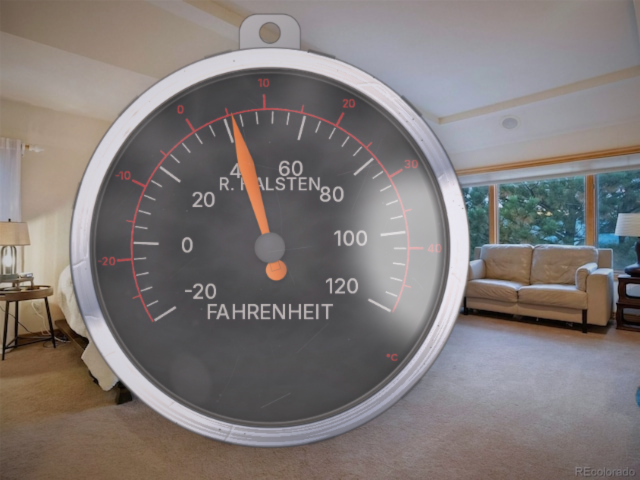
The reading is 42 °F
